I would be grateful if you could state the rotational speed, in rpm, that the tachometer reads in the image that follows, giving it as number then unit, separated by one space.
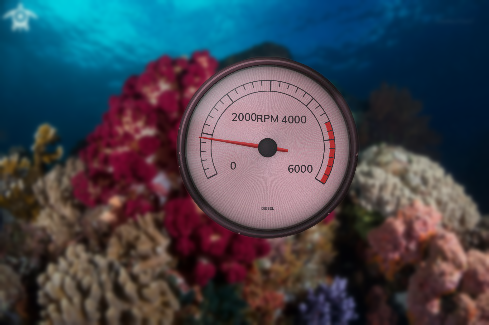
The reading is 900 rpm
